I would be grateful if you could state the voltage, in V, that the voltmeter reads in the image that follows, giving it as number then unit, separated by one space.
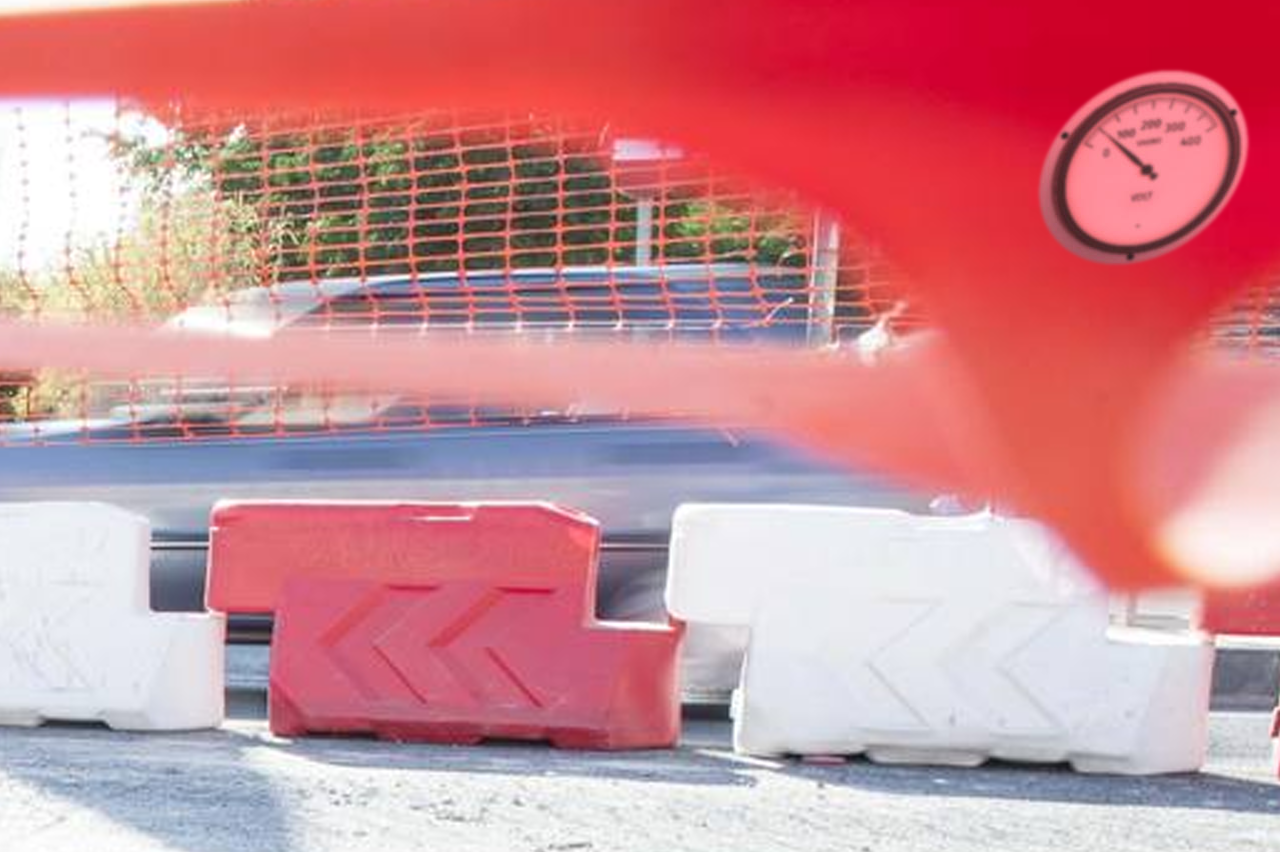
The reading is 50 V
